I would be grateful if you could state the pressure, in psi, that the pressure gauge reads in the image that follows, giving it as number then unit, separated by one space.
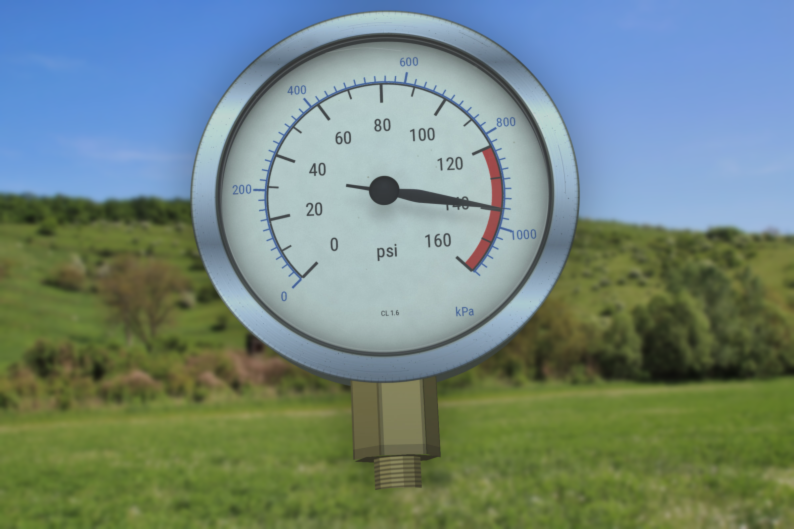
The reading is 140 psi
